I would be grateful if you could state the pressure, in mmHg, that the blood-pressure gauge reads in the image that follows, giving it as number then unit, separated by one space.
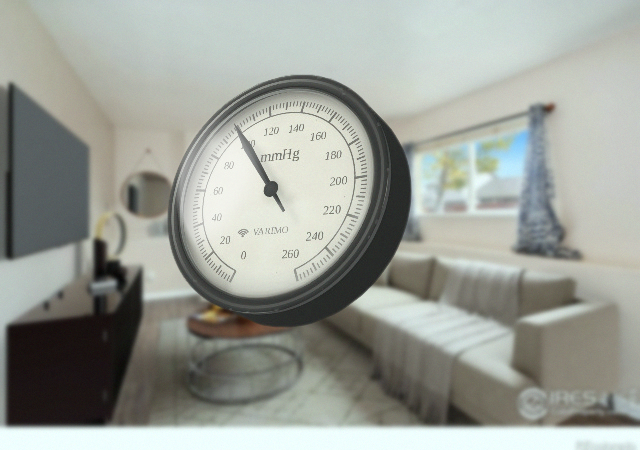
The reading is 100 mmHg
